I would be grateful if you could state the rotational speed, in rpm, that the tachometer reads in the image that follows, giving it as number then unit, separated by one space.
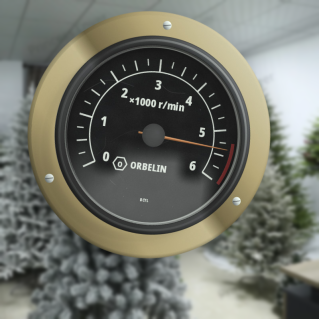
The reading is 5375 rpm
